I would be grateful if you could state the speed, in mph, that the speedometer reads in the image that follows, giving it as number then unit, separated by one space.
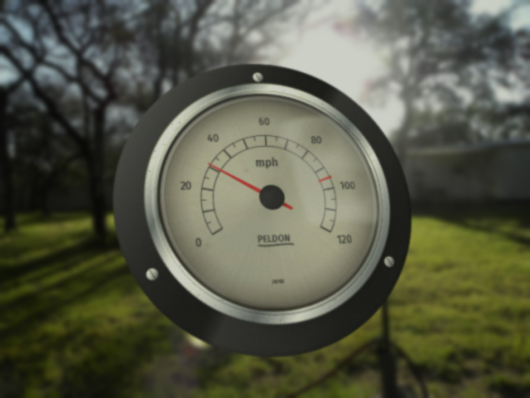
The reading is 30 mph
